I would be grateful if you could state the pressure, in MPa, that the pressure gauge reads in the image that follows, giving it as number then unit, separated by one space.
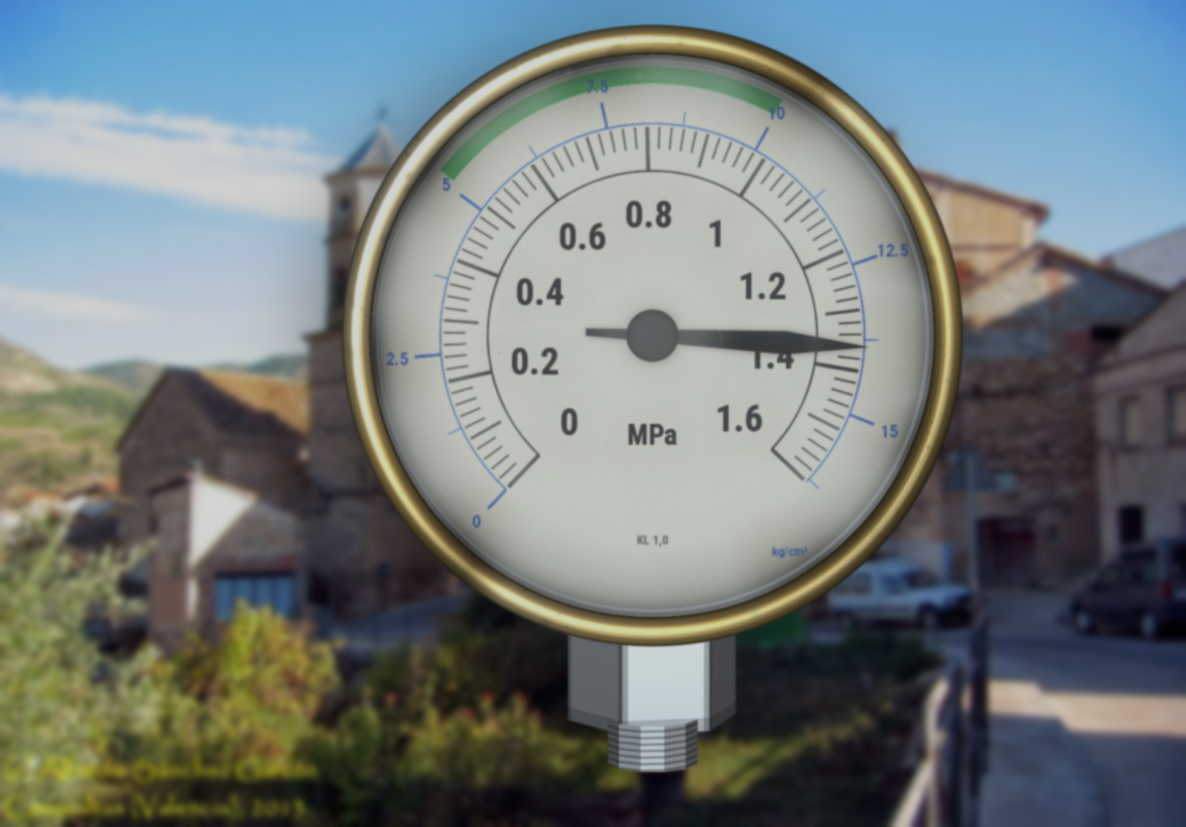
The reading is 1.36 MPa
